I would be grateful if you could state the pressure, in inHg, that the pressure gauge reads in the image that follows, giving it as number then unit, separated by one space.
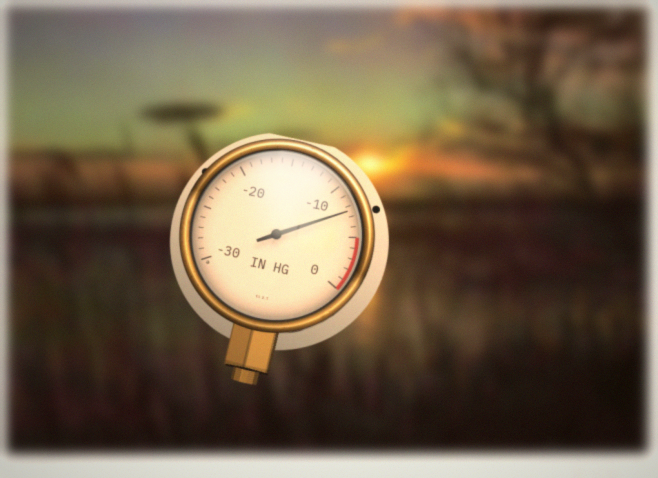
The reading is -7.5 inHg
